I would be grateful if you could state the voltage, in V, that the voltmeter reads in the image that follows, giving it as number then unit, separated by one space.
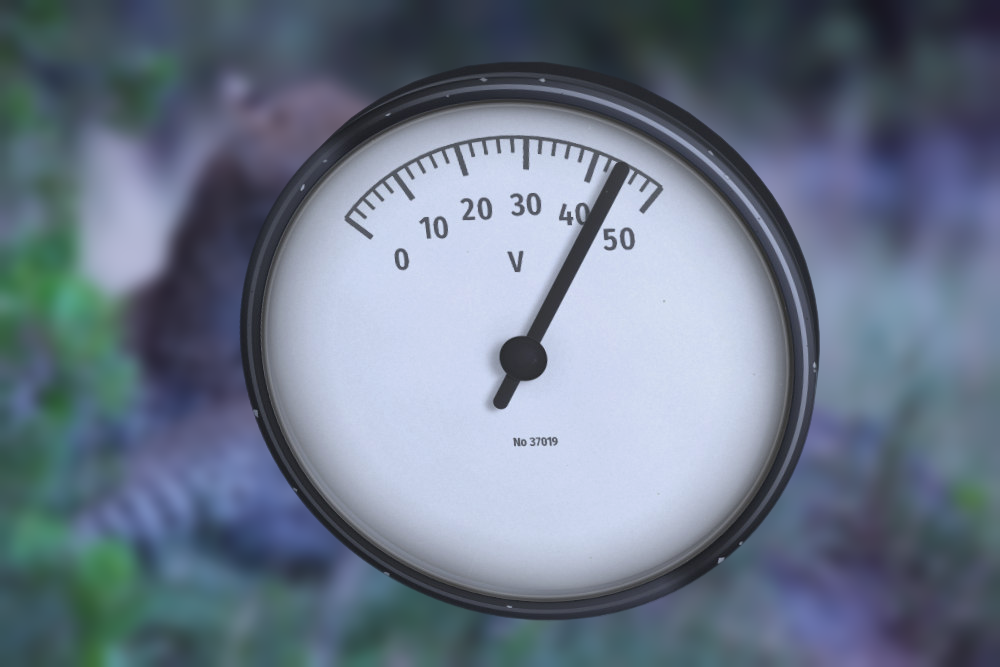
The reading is 44 V
